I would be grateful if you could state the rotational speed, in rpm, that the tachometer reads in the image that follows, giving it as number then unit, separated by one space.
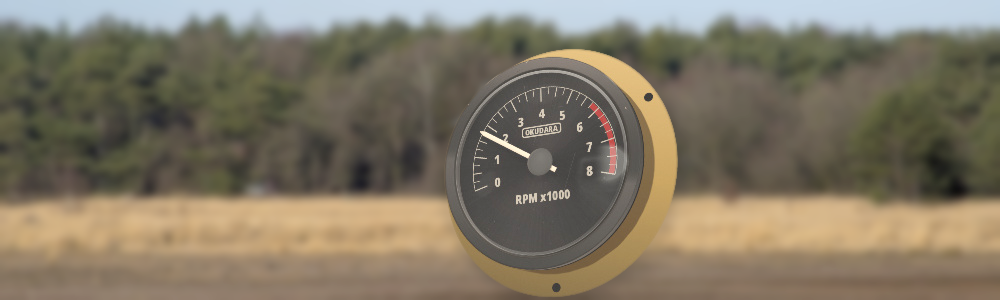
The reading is 1750 rpm
